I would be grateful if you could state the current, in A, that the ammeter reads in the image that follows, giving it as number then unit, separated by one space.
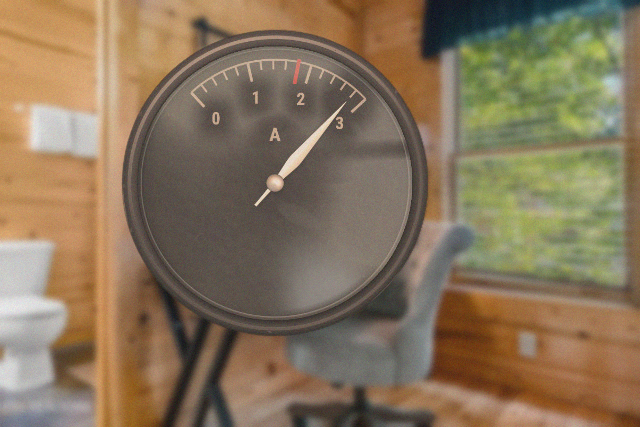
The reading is 2.8 A
